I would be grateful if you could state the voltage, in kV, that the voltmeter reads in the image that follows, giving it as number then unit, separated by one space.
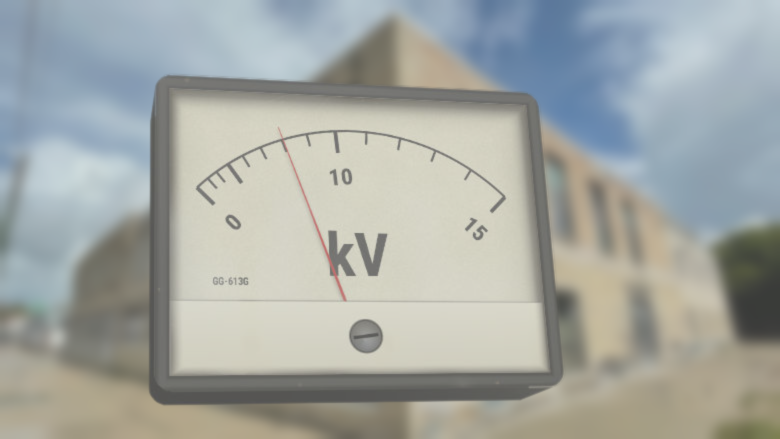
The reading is 8 kV
